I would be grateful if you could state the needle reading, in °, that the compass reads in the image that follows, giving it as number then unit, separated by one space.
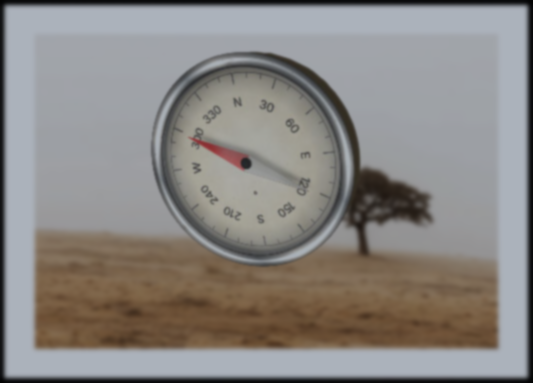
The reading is 300 °
